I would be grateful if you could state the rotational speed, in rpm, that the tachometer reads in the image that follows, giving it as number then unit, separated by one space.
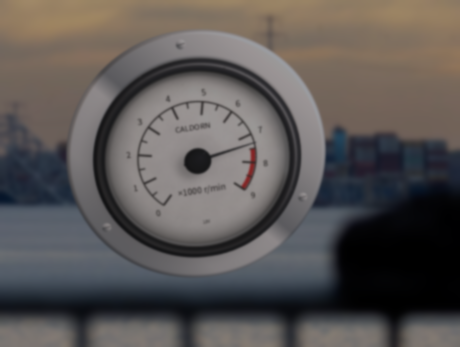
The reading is 7250 rpm
